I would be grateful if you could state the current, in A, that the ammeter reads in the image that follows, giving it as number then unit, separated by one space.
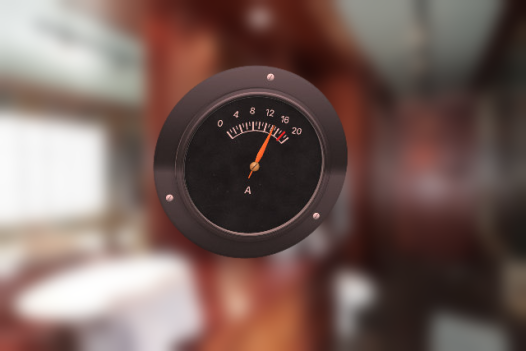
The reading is 14 A
